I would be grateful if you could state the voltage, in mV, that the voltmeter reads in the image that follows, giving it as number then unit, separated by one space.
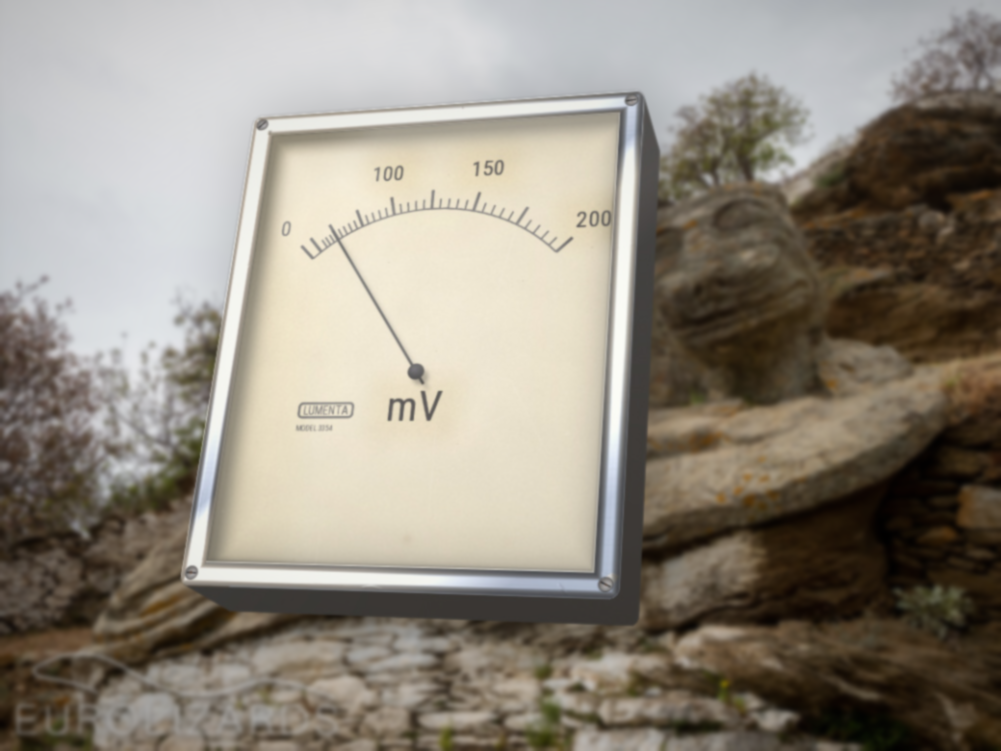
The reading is 50 mV
